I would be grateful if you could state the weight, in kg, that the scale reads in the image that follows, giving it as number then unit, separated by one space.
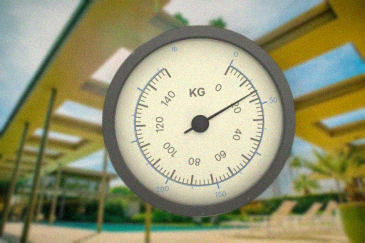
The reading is 16 kg
